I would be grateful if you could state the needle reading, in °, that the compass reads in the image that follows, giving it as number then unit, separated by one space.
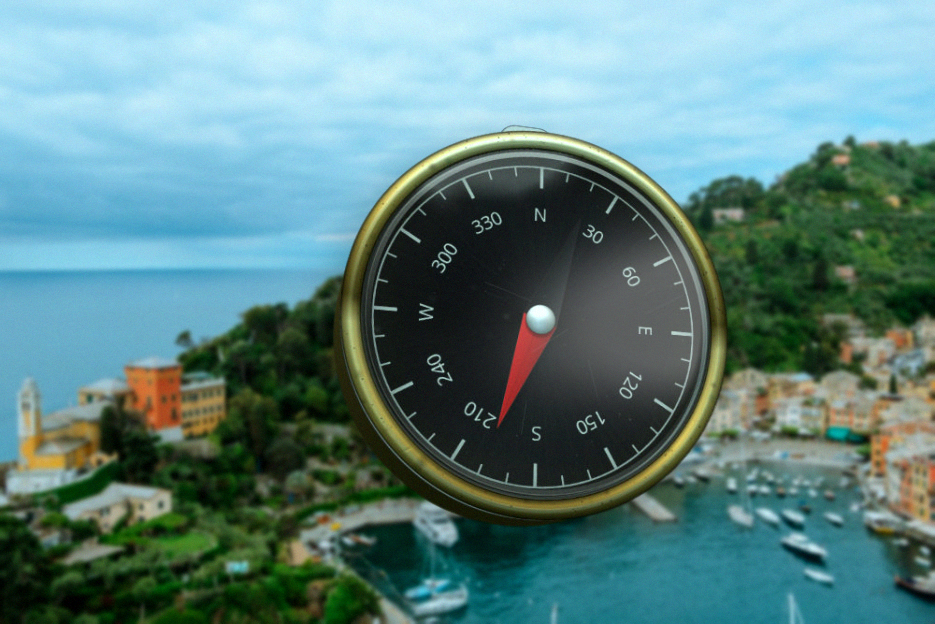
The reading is 200 °
